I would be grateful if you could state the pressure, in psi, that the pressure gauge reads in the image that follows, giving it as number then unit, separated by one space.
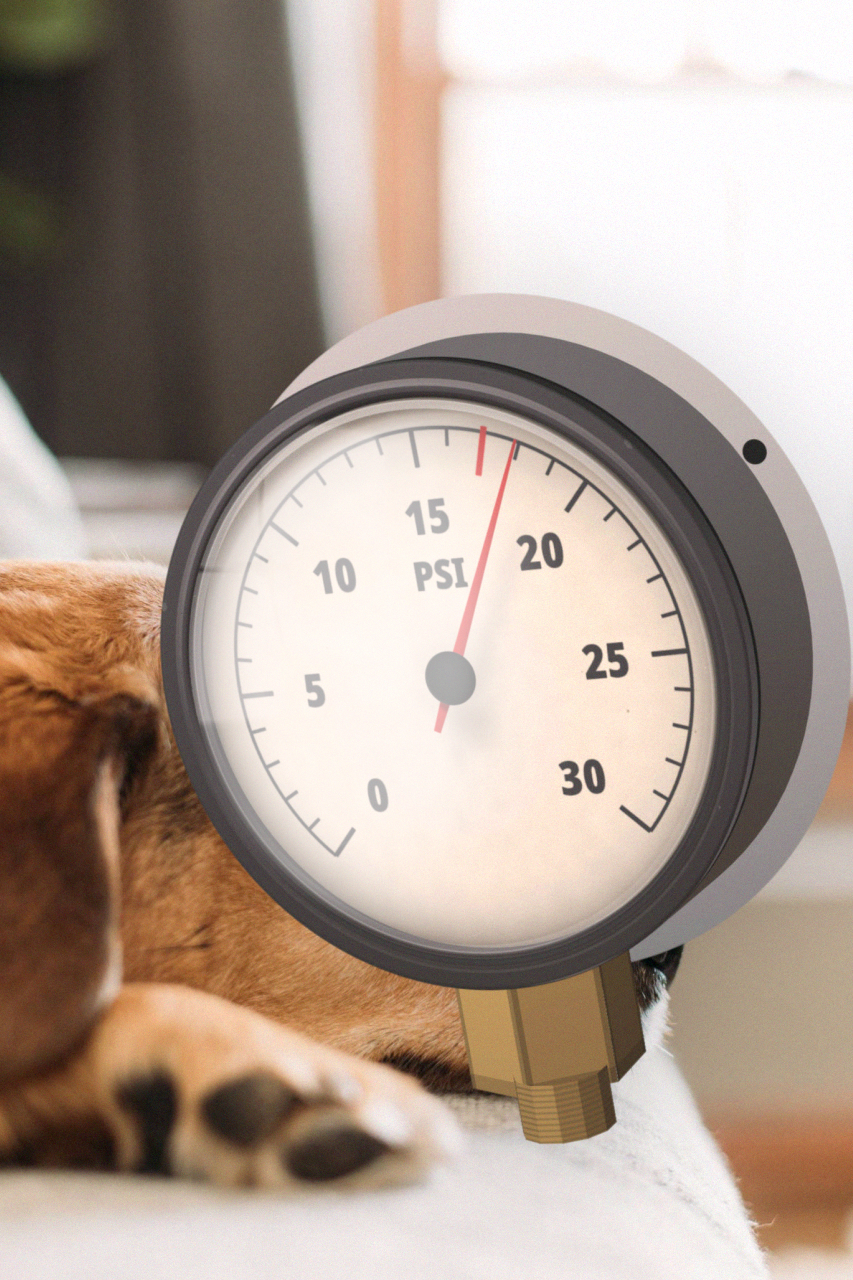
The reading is 18 psi
